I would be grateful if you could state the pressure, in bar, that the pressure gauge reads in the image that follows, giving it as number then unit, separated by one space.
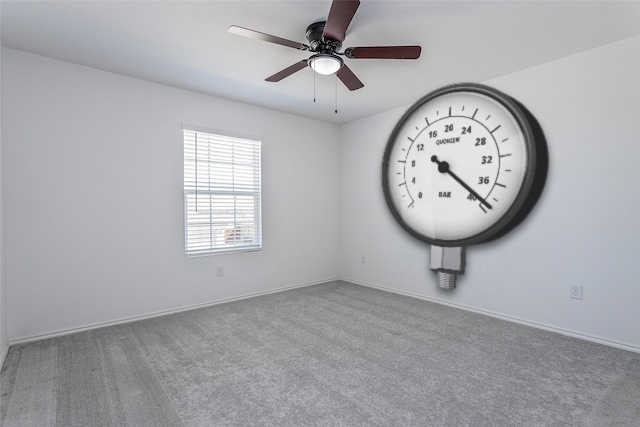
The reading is 39 bar
